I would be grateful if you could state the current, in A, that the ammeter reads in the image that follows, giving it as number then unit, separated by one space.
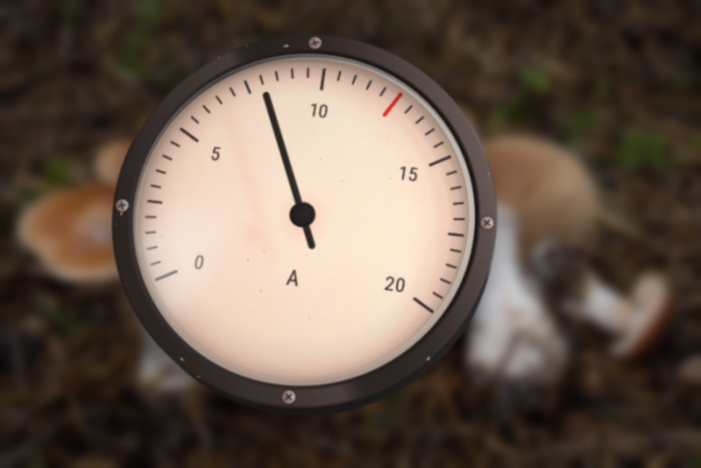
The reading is 8 A
